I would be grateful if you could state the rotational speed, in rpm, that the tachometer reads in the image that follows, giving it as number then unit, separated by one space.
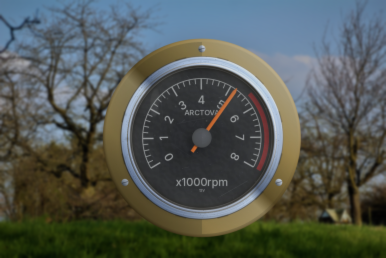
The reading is 5200 rpm
